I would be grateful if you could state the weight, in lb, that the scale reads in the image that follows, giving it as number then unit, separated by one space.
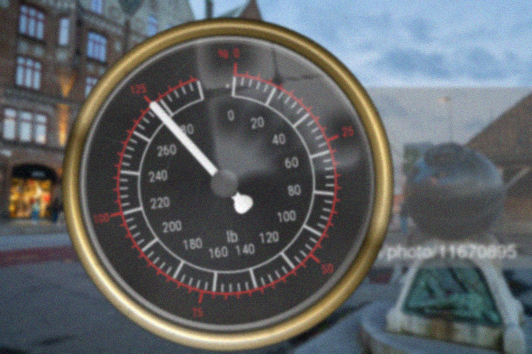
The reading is 276 lb
